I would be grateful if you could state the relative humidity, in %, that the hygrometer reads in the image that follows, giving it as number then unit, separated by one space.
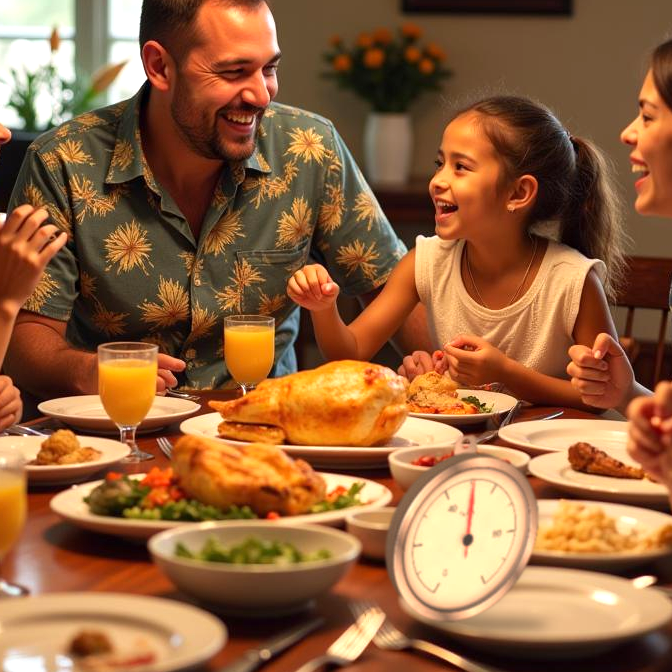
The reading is 50 %
